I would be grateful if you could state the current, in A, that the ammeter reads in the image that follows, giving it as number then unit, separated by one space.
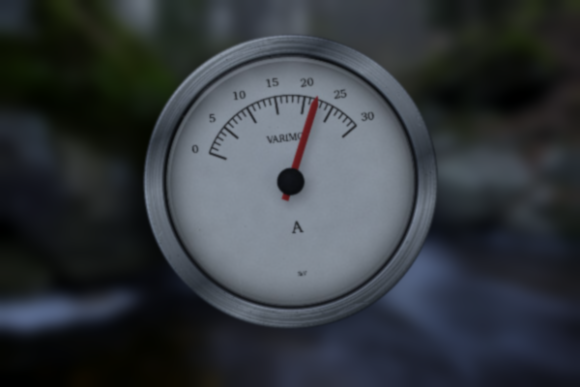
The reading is 22 A
